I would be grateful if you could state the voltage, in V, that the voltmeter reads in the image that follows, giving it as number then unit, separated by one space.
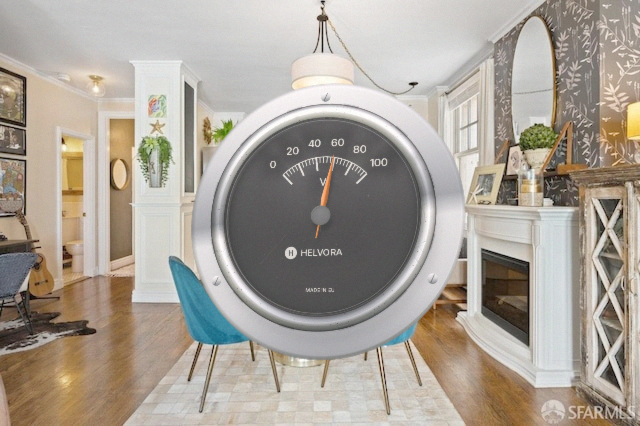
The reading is 60 V
